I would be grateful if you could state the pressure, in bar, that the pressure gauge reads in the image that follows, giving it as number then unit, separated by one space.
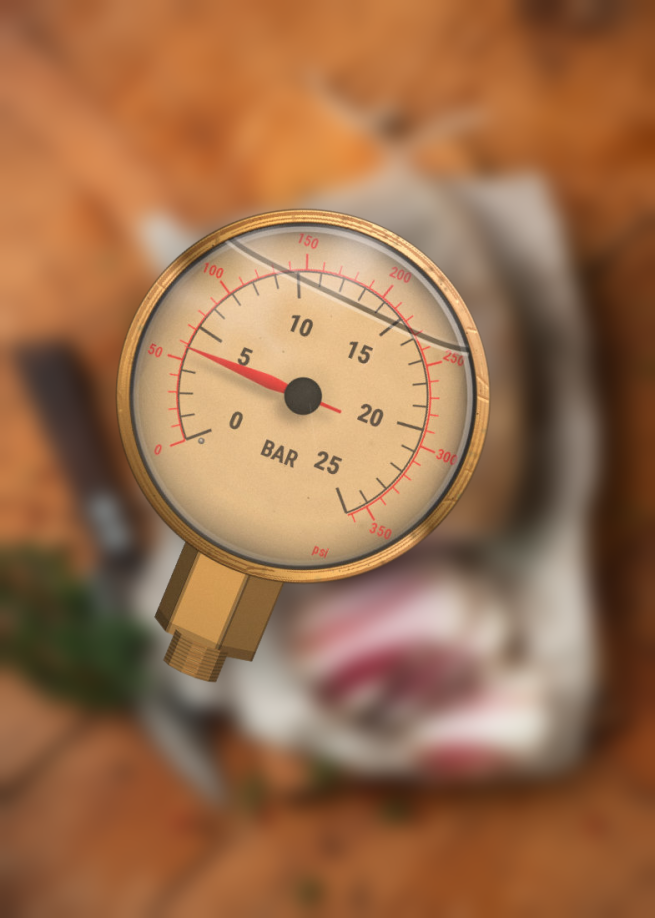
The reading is 4 bar
